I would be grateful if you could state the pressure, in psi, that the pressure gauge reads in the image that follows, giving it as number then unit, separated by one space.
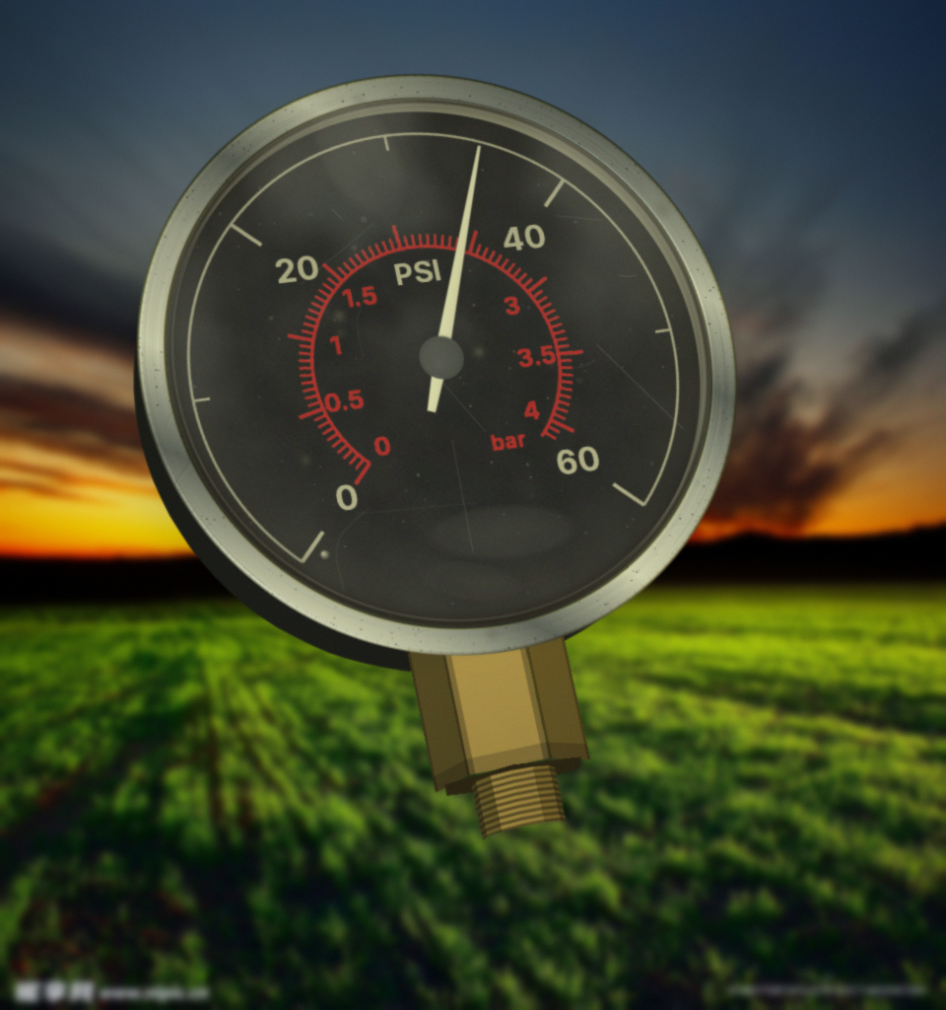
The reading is 35 psi
